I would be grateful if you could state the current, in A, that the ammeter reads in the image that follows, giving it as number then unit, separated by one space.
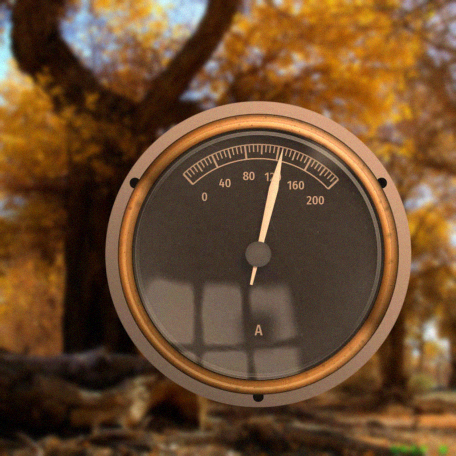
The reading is 125 A
